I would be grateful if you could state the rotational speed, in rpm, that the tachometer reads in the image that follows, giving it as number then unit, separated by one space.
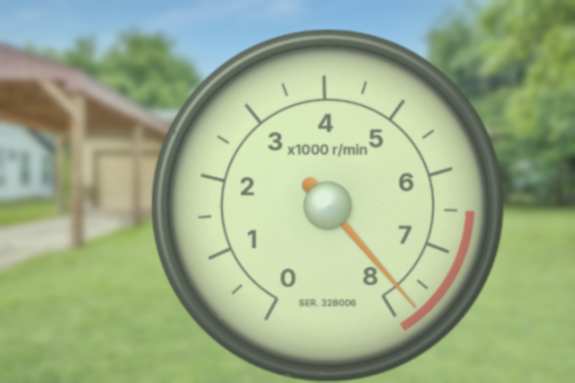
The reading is 7750 rpm
